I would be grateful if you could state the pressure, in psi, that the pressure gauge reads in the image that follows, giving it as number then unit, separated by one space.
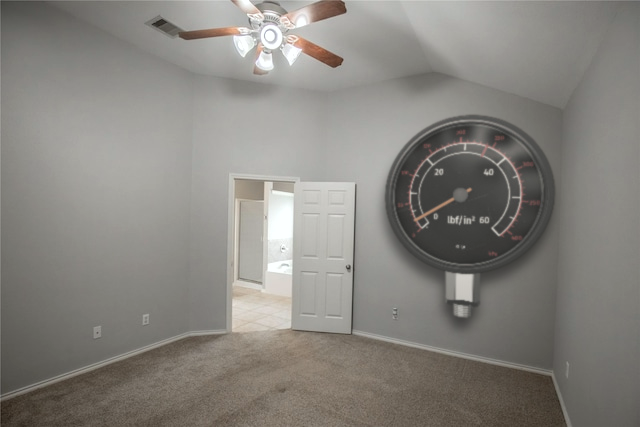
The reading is 2.5 psi
